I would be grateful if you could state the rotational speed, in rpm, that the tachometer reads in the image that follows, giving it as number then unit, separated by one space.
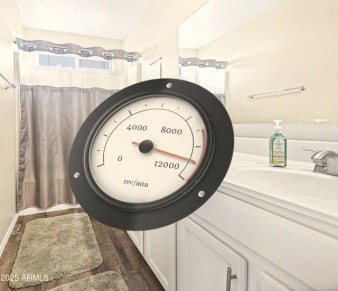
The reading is 11000 rpm
